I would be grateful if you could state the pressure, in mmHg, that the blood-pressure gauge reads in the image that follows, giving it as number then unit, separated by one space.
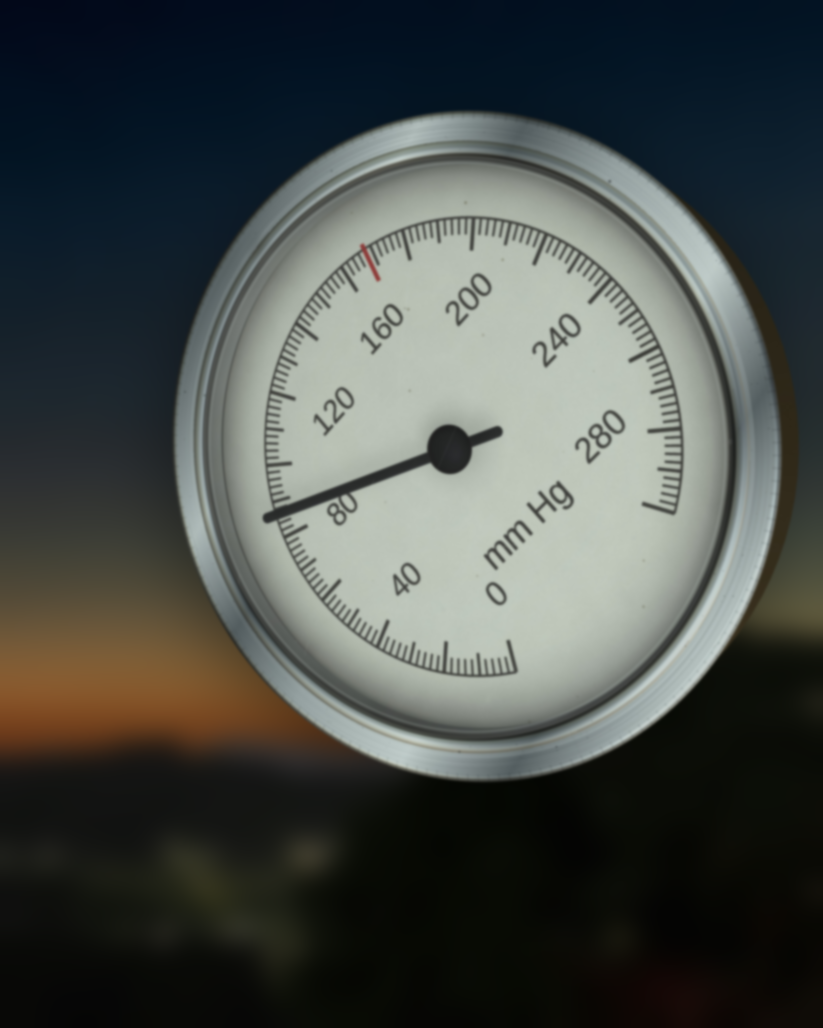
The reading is 86 mmHg
